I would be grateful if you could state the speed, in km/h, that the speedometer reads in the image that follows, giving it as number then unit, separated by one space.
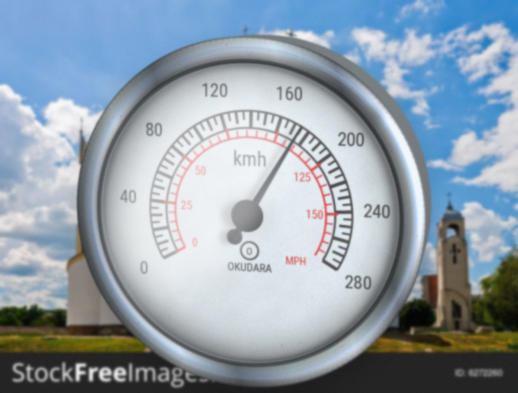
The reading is 175 km/h
